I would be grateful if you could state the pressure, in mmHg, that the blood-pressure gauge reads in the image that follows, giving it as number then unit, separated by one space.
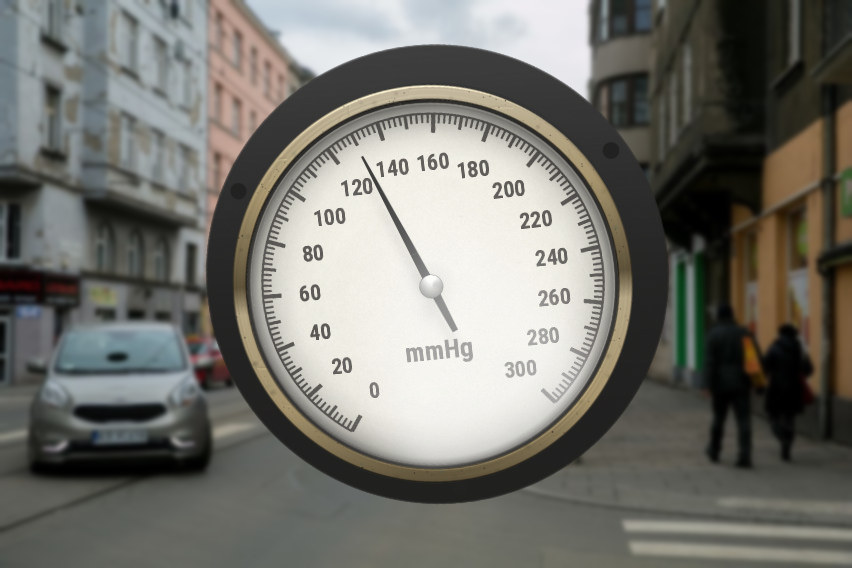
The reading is 130 mmHg
